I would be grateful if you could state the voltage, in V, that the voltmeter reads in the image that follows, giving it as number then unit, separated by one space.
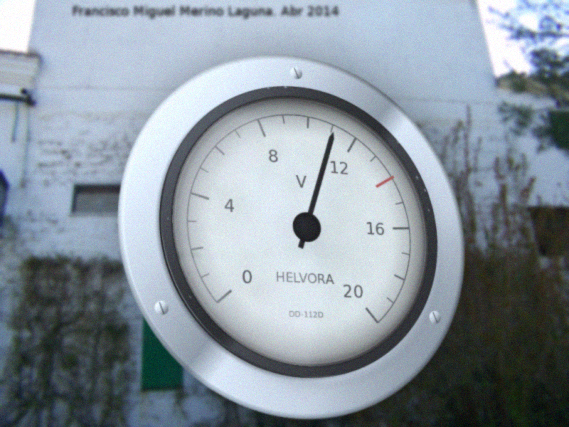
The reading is 11 V
